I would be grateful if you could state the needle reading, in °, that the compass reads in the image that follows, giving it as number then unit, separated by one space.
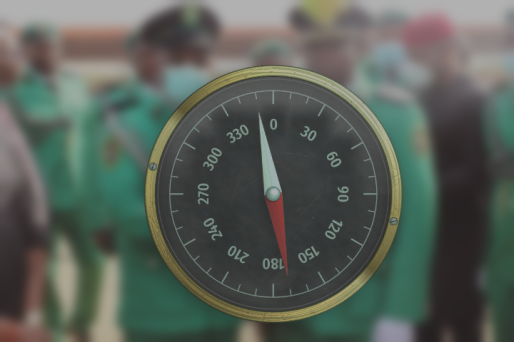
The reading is 170 °
